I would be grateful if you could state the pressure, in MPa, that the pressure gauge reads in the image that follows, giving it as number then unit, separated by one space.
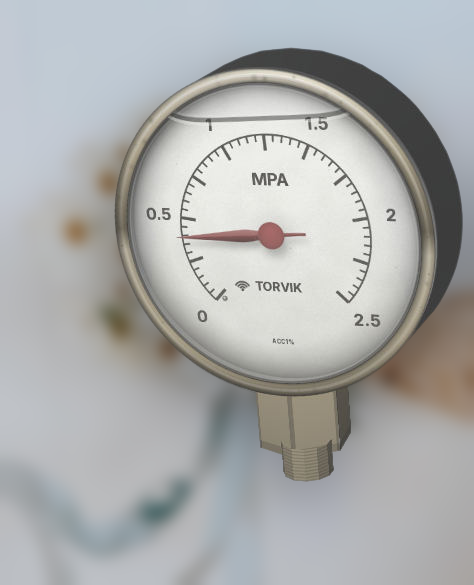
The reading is 0.4 MPa
